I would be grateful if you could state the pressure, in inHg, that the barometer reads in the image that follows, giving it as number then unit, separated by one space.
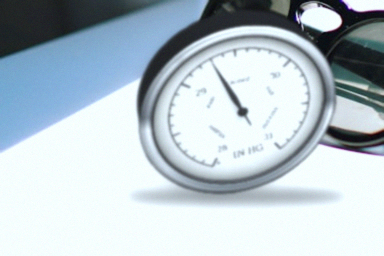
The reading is 29.3 inHg
